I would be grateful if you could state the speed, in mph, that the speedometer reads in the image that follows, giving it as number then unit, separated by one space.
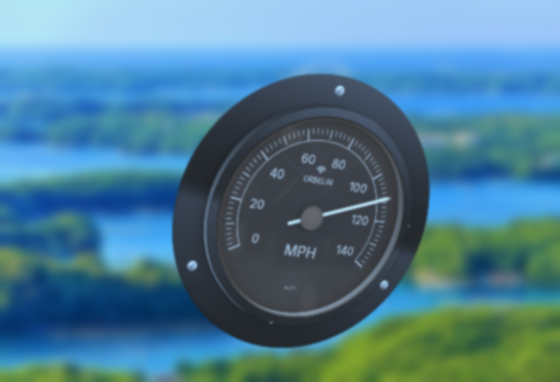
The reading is 110 mph
